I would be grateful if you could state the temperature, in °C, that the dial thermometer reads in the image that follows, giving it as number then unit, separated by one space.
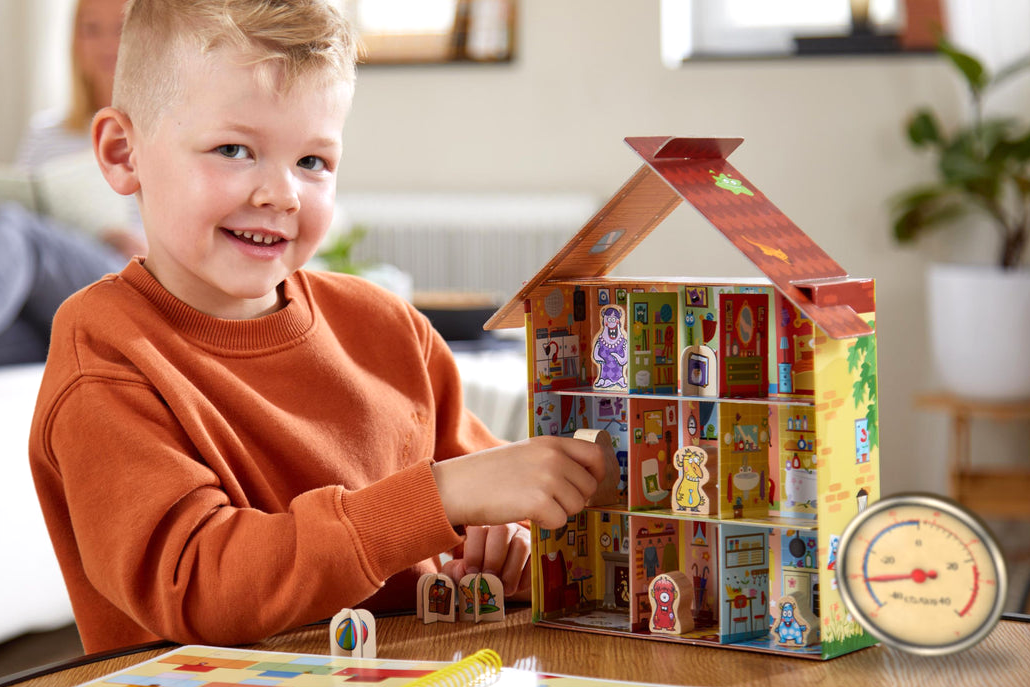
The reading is -30 °C
